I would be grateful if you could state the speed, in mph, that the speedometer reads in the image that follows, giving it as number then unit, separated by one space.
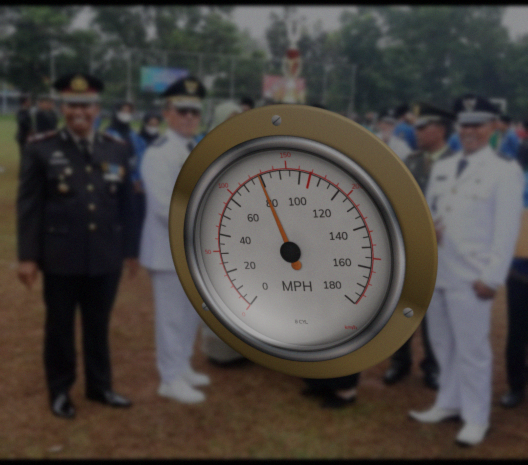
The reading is 80 mph
